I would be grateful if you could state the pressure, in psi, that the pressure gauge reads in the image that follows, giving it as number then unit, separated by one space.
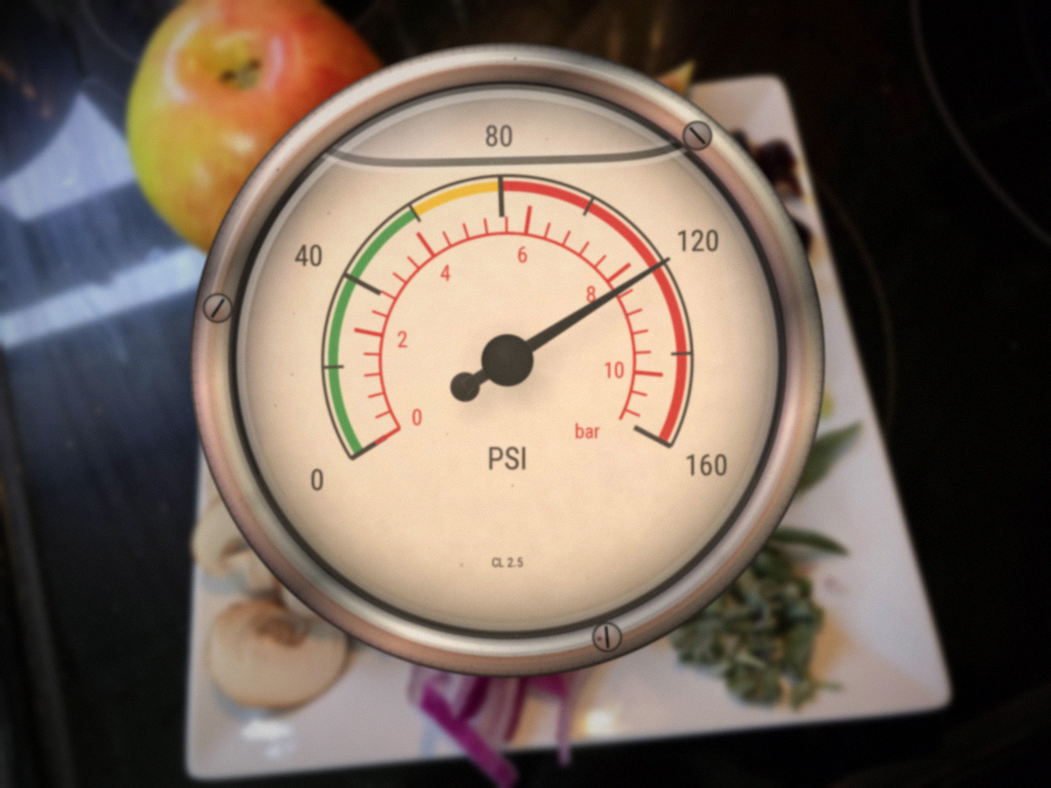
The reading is 120 psi
